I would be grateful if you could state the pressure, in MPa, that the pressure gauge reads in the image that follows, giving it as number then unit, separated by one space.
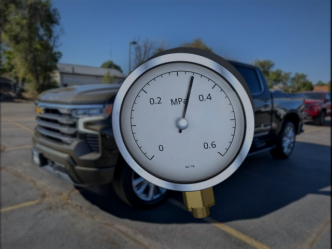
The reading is 0.34 MPa
